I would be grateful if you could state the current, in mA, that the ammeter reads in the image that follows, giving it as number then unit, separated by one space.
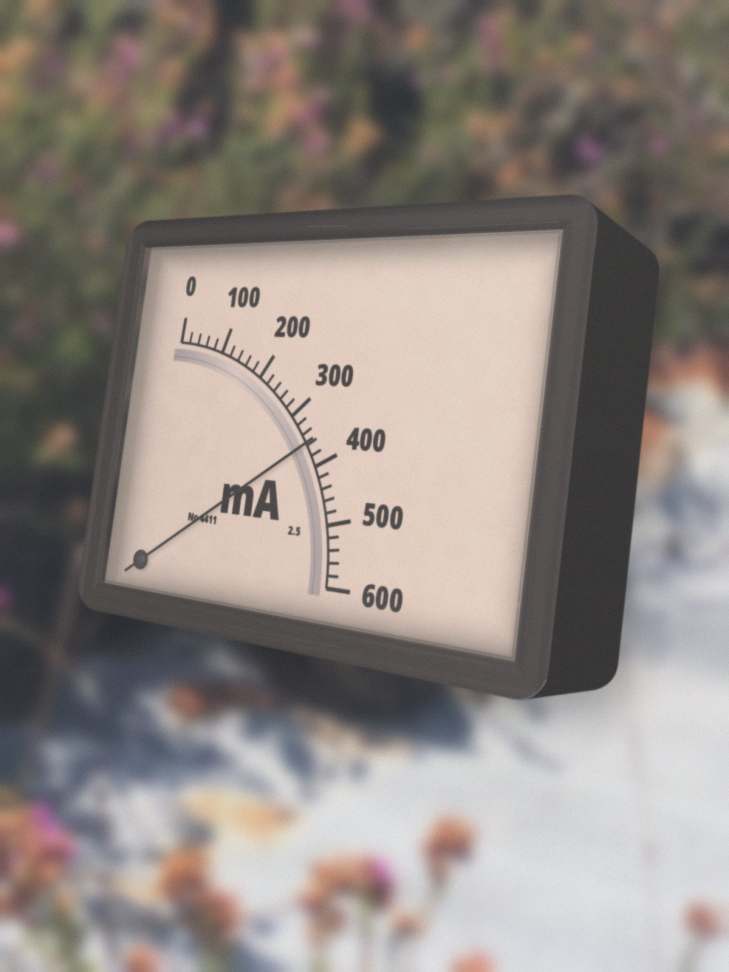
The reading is 360 mA
